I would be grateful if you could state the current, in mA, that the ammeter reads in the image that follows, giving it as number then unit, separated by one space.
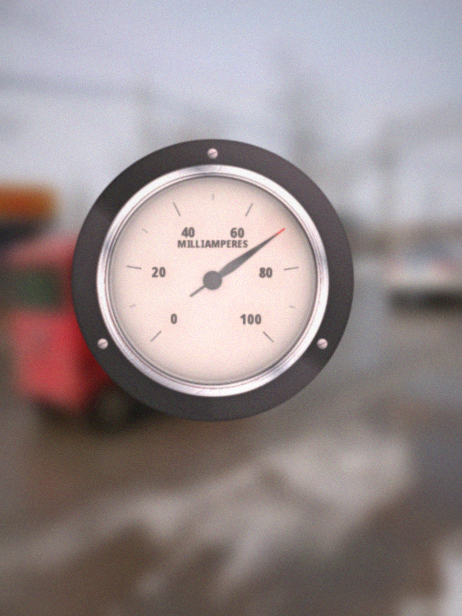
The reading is 70 mA
